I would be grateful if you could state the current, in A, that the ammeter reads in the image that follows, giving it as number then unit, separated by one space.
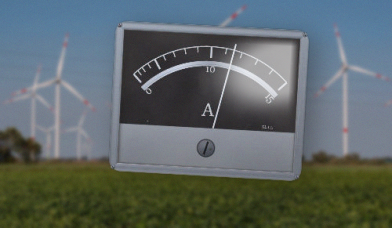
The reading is 11.5 A
